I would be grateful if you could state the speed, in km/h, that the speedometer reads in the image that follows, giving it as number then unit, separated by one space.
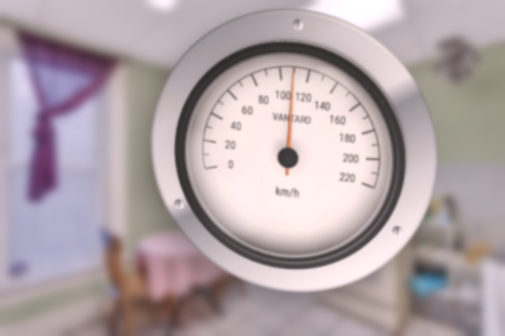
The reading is 110 km/h
